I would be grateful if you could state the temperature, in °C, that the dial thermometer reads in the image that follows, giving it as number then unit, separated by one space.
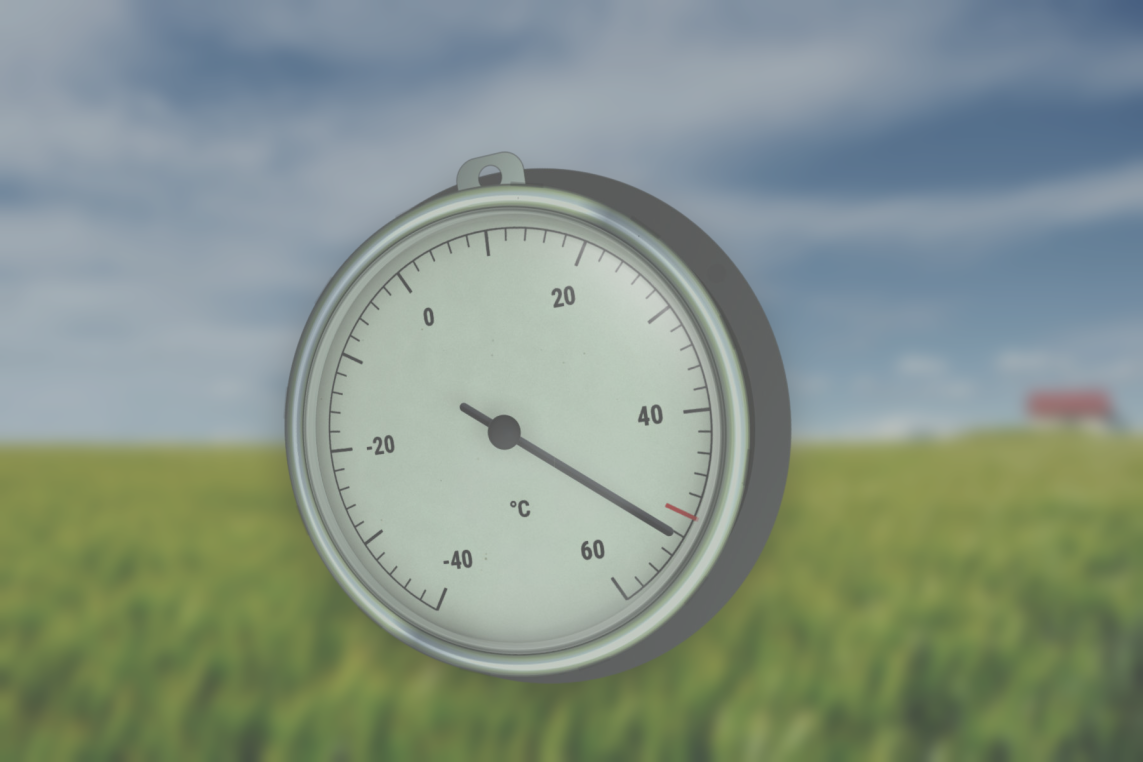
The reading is 52 °C
